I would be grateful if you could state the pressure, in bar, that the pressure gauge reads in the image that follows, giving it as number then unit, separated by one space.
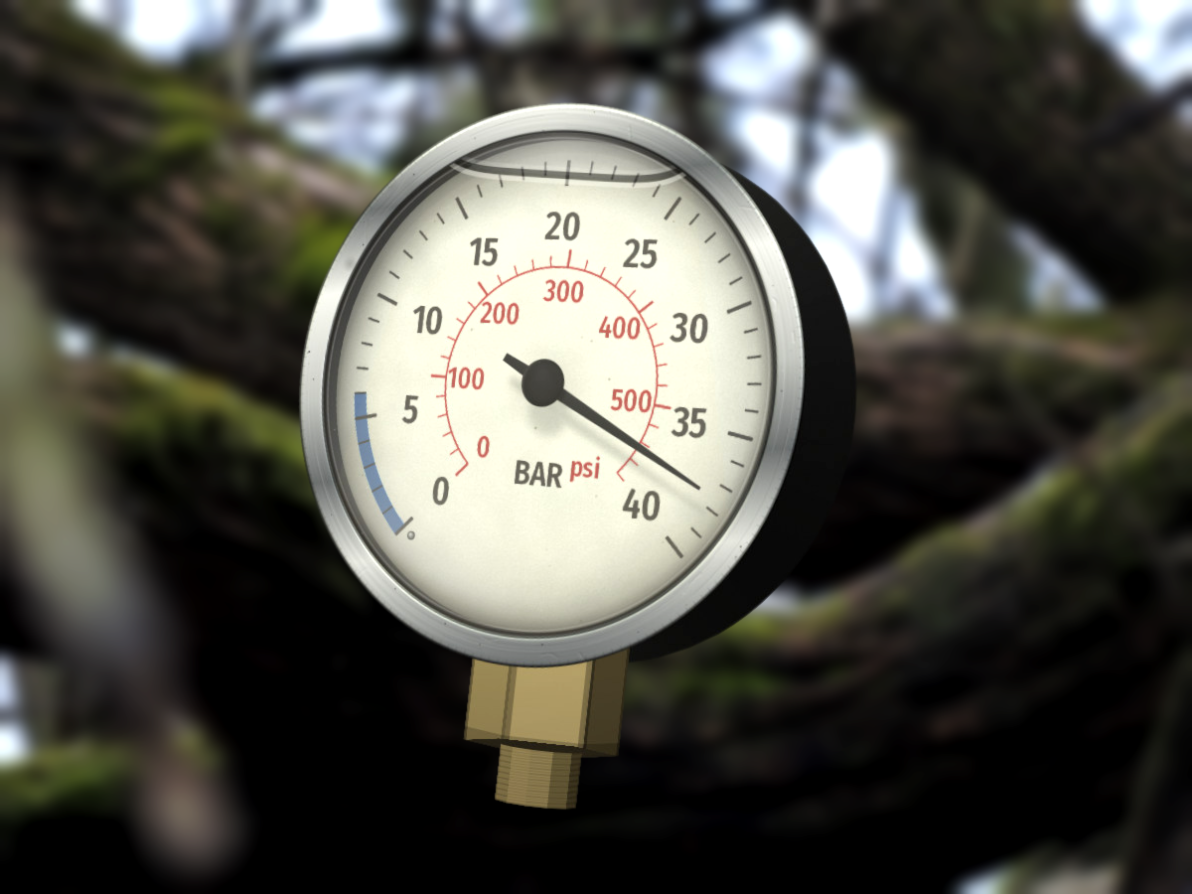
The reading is 37.5 bar
